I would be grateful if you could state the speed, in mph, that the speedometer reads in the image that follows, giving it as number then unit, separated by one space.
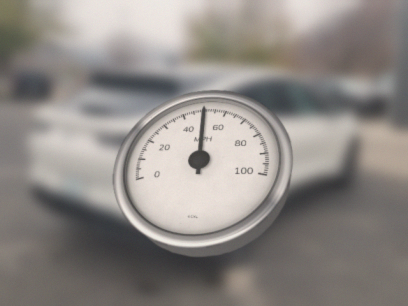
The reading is 50 mph
